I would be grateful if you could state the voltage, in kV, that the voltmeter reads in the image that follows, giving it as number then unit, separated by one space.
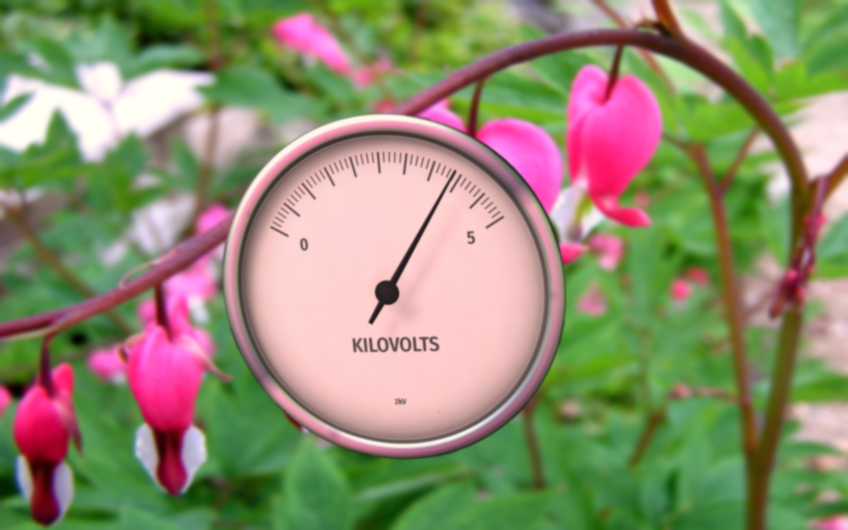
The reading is 3.9 kV
